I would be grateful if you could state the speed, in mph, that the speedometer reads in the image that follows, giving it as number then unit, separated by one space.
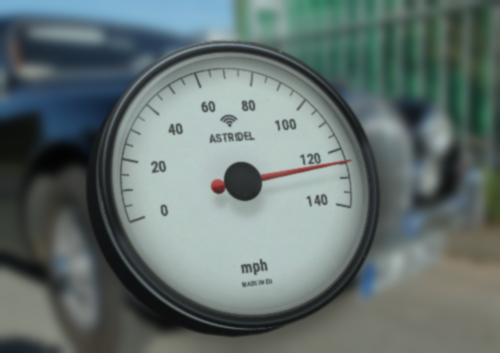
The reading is 125 mph
